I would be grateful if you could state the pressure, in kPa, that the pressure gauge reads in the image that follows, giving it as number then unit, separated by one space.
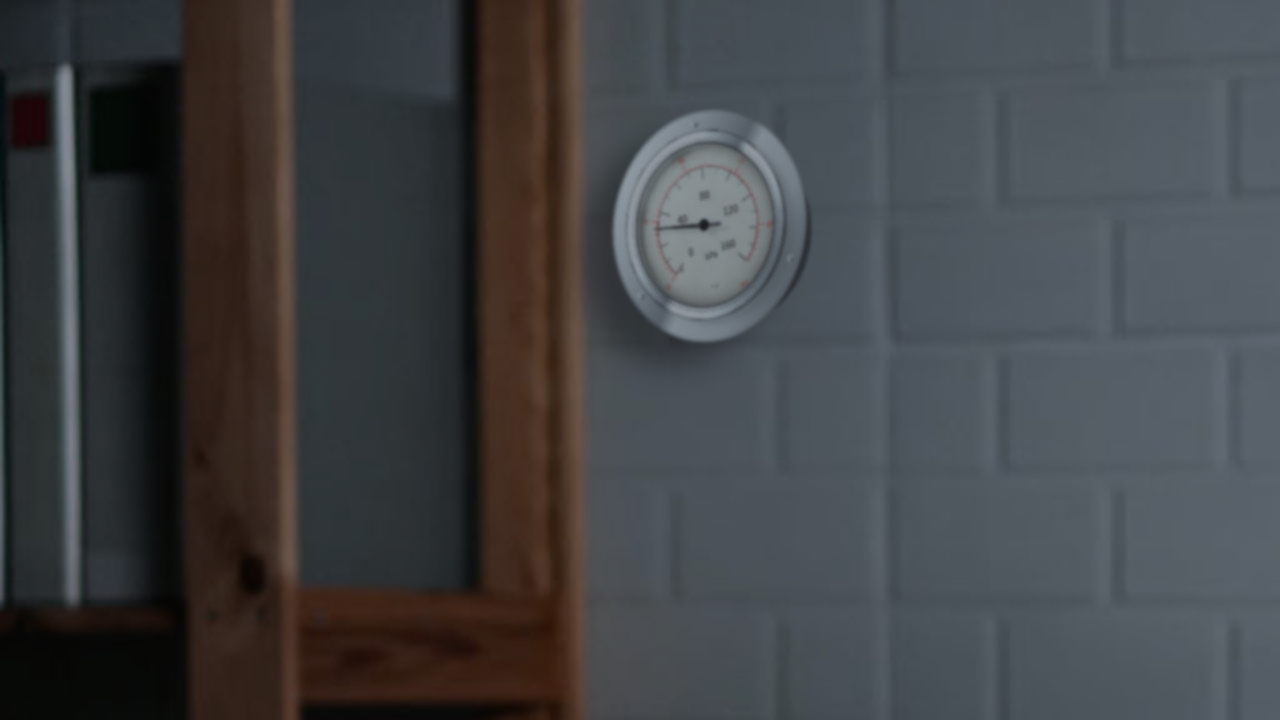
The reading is 30 kPa
